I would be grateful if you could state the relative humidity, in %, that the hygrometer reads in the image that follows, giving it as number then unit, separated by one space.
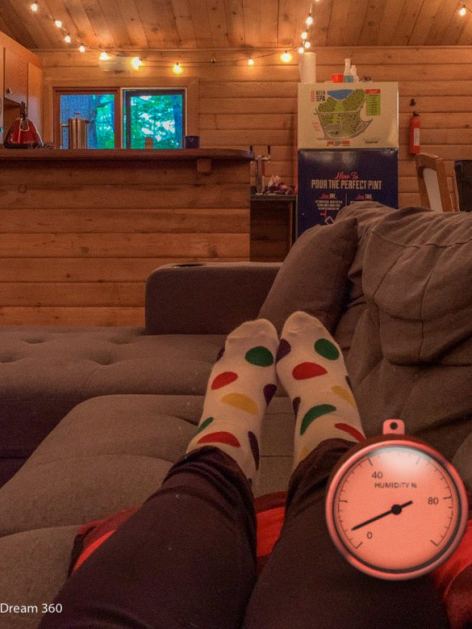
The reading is 8 %
